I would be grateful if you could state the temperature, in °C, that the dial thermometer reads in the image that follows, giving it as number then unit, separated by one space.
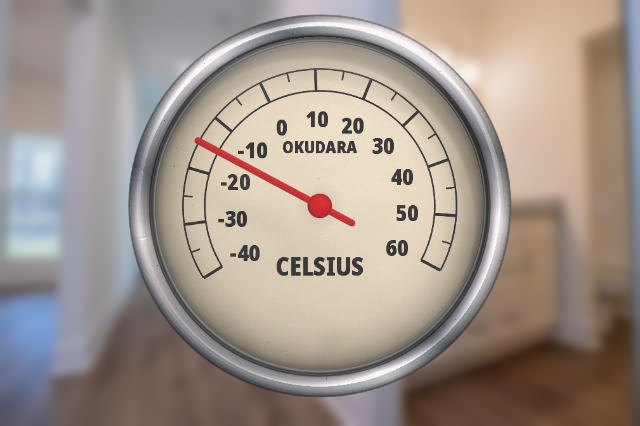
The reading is -15 °C
